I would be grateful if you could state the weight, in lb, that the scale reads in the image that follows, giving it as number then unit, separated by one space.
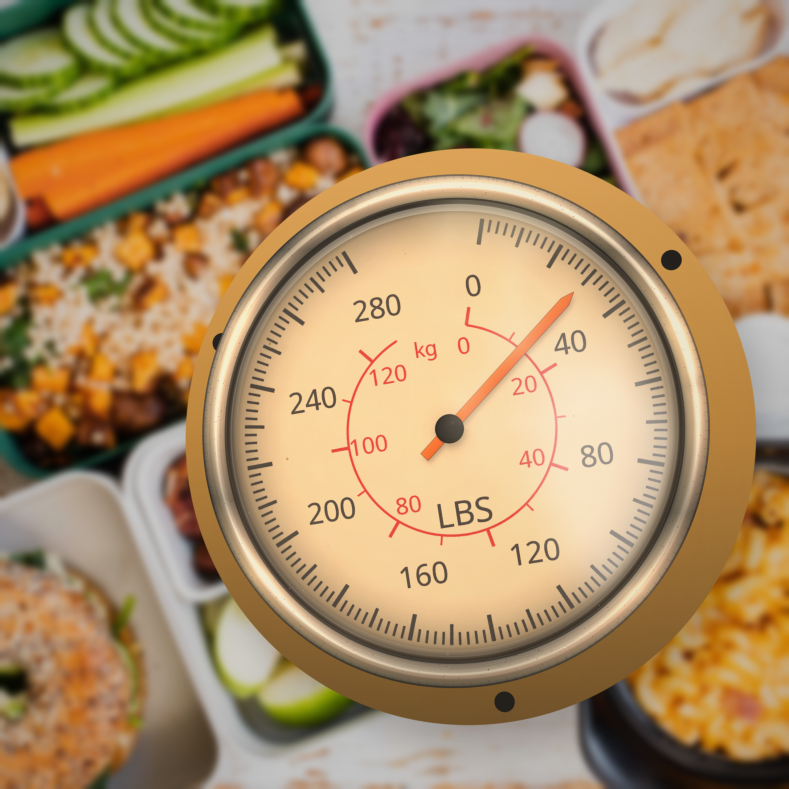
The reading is 30 lb
